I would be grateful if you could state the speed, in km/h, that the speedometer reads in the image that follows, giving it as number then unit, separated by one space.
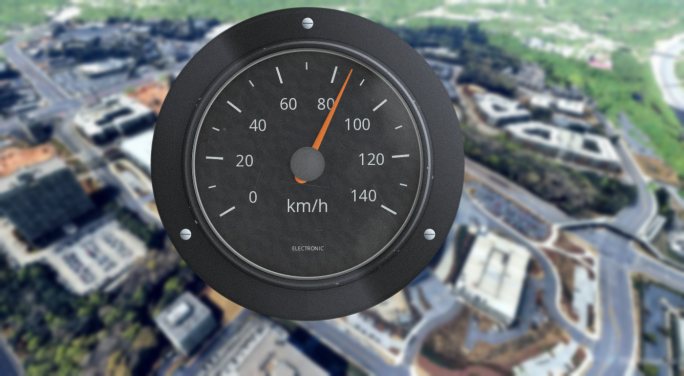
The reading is 85 km/h
